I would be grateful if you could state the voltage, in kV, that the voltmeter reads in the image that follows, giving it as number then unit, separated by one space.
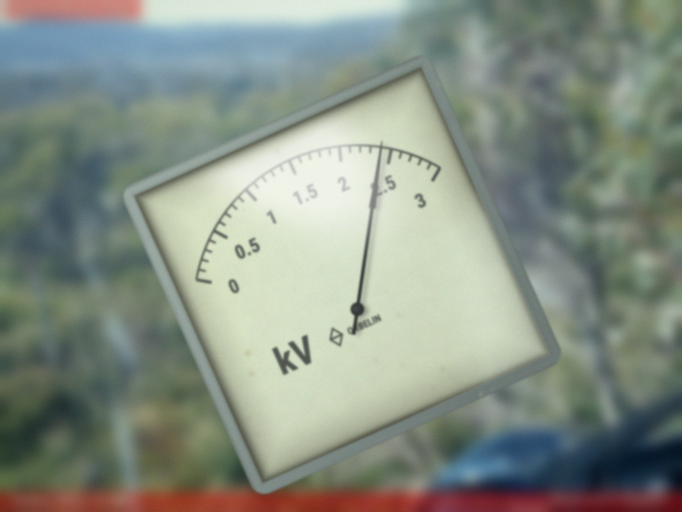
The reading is 2.4 kV
